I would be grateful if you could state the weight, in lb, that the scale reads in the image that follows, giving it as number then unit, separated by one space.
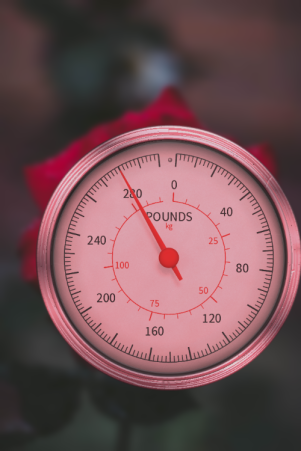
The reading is 280 lb
